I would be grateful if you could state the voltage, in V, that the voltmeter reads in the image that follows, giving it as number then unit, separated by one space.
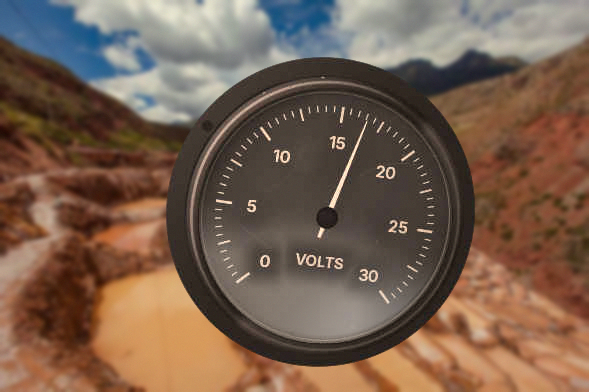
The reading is 16.5 V
